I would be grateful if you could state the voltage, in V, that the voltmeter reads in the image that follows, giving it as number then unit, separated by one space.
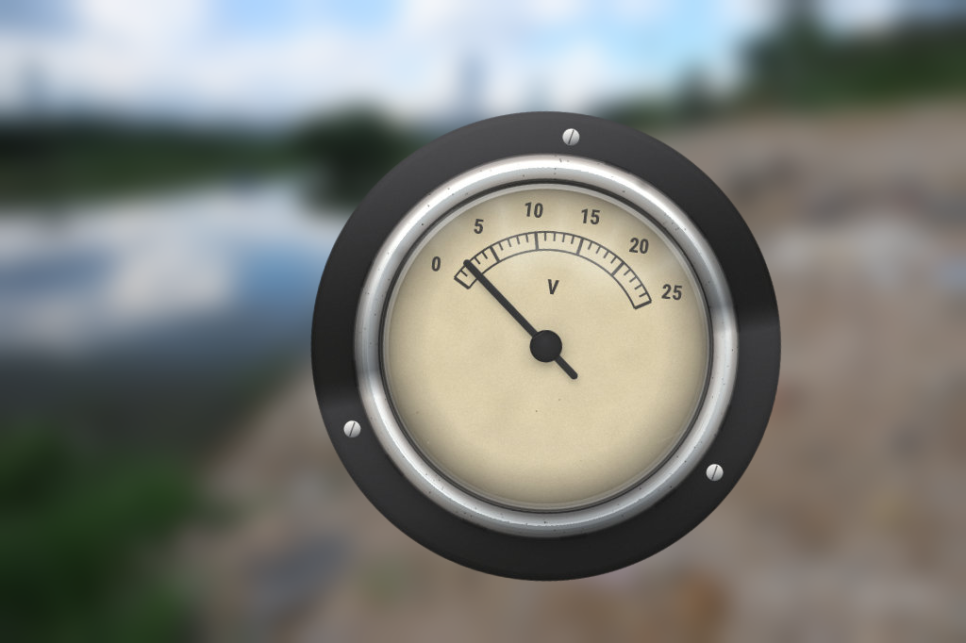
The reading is 2 V
